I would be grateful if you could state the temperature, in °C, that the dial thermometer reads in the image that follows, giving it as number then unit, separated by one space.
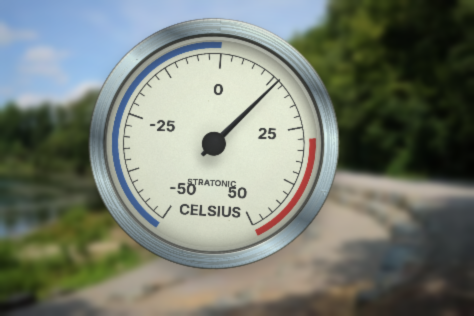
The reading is 13.75 °C
